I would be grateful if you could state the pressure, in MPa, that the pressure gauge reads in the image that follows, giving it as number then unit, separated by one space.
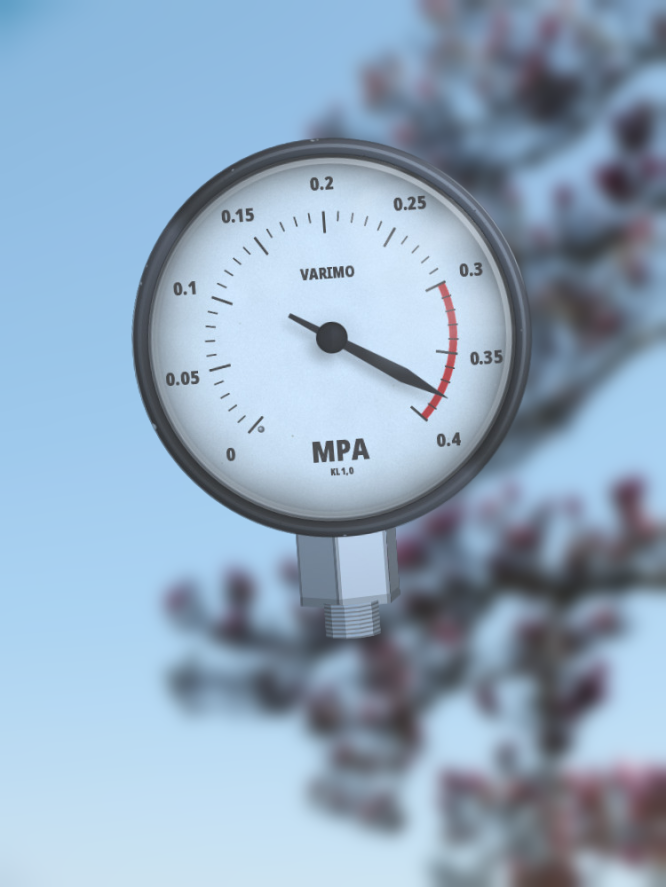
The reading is 0.38 MPa
